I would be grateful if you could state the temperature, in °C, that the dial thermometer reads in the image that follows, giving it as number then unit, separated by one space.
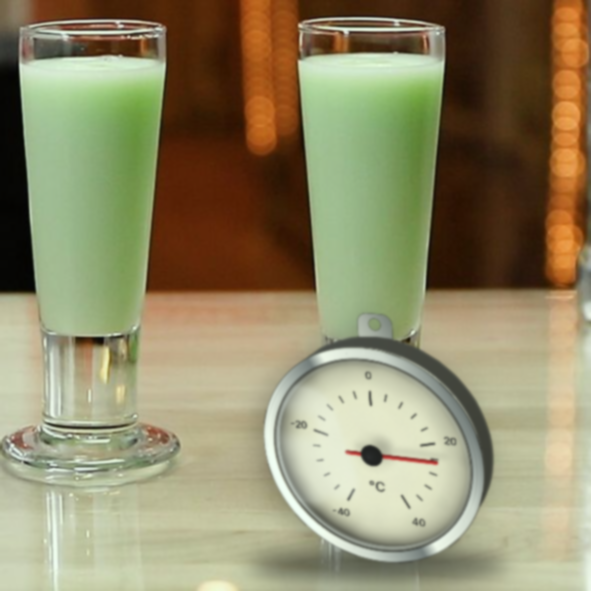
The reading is 24 °C
